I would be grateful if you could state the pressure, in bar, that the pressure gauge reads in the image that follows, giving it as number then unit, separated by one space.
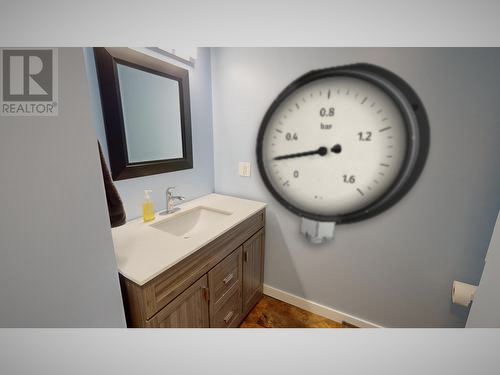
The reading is 0.2 bar
